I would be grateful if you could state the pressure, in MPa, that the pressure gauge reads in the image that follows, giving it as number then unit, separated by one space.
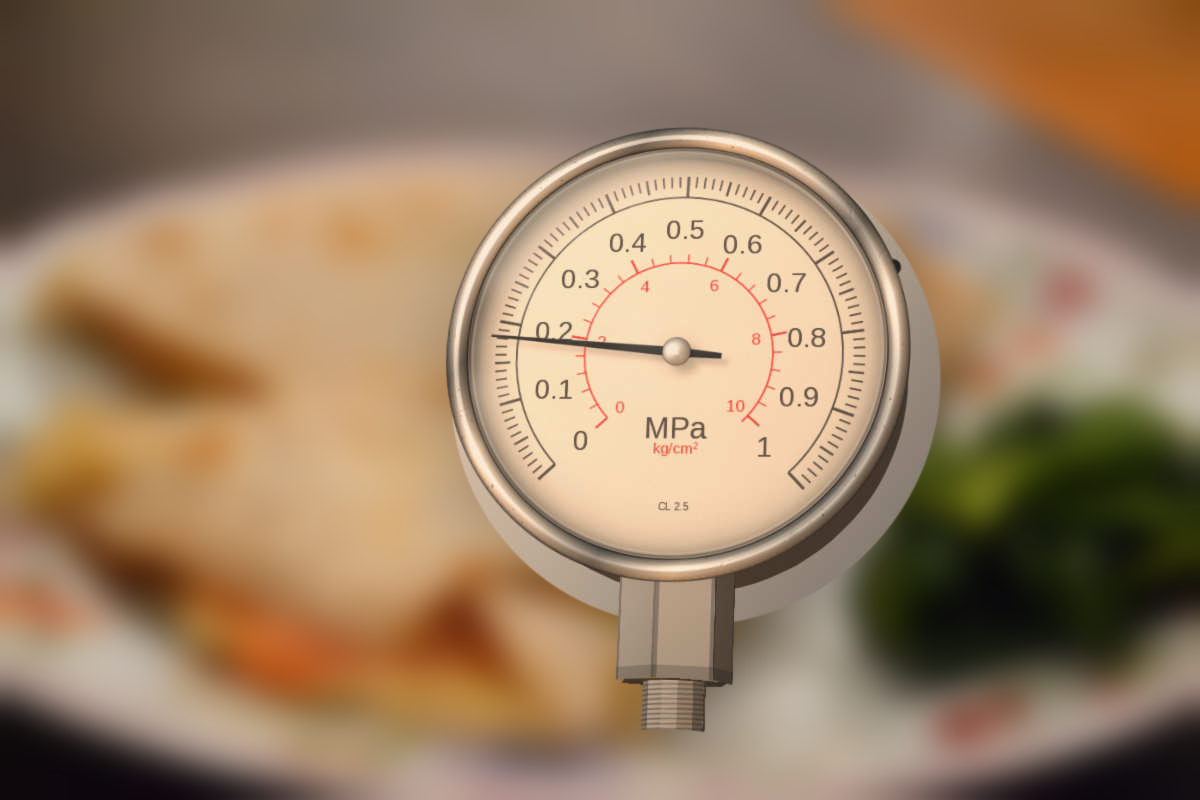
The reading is 0.18 MPa
